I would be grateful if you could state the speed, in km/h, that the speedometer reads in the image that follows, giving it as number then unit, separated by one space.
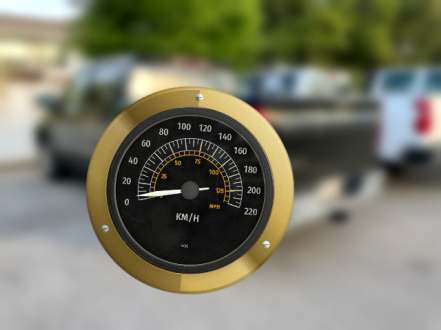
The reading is 5 km/h
